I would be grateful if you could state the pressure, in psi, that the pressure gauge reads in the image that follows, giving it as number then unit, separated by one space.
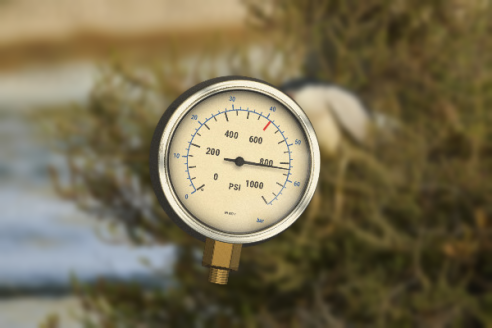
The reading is 825 psi
